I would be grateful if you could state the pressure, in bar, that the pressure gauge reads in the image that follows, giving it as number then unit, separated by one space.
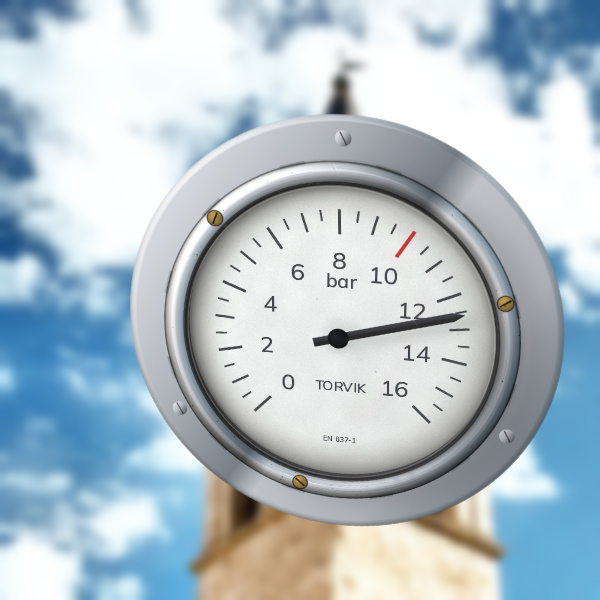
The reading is 12.5 bar
